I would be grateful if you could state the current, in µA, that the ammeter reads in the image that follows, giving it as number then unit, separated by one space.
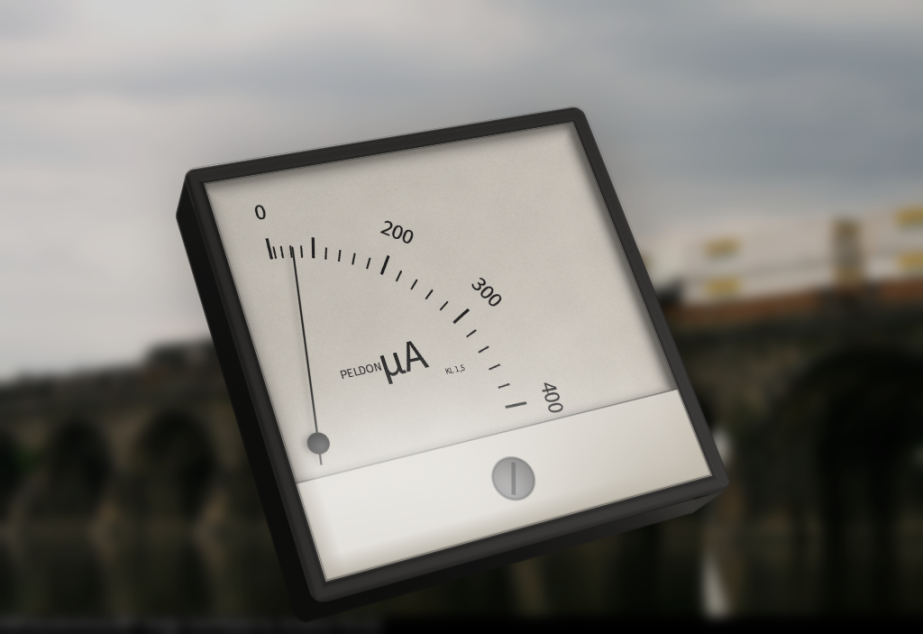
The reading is 60 µA
